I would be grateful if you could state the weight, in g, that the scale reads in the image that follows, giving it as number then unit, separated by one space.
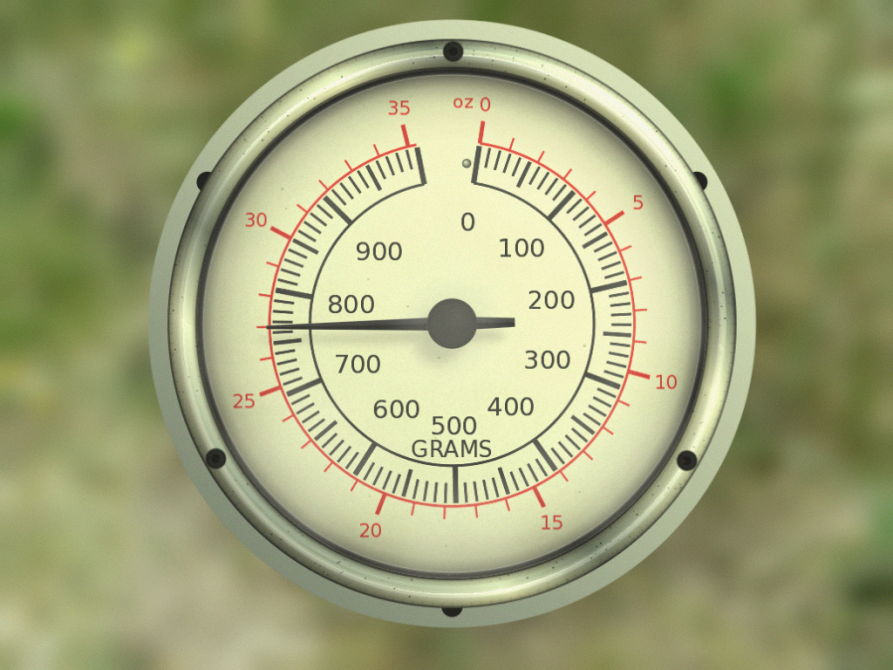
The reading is 765 g
